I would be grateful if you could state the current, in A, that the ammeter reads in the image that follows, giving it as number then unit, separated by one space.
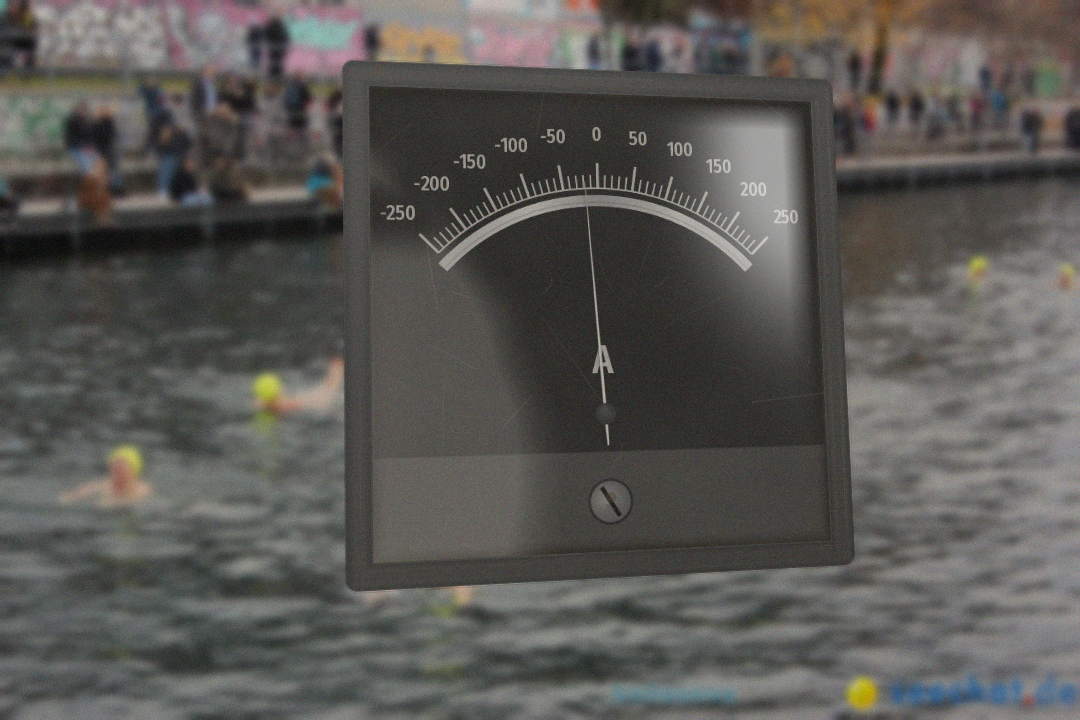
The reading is -20 A
